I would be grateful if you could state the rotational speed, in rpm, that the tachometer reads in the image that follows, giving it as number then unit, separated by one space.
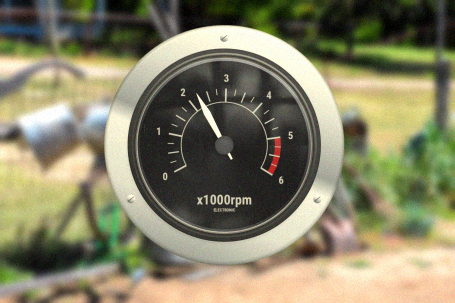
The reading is 2250 rpm
